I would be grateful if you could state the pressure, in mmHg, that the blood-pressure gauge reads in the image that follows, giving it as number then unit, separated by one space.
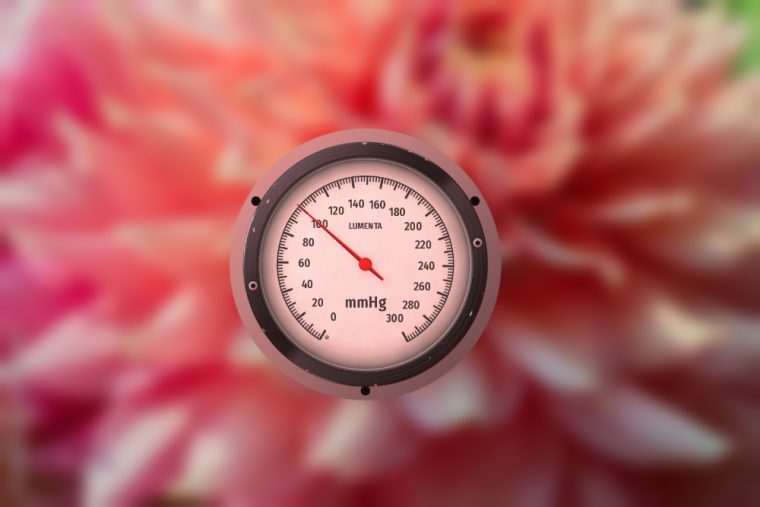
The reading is 100 mmHg
